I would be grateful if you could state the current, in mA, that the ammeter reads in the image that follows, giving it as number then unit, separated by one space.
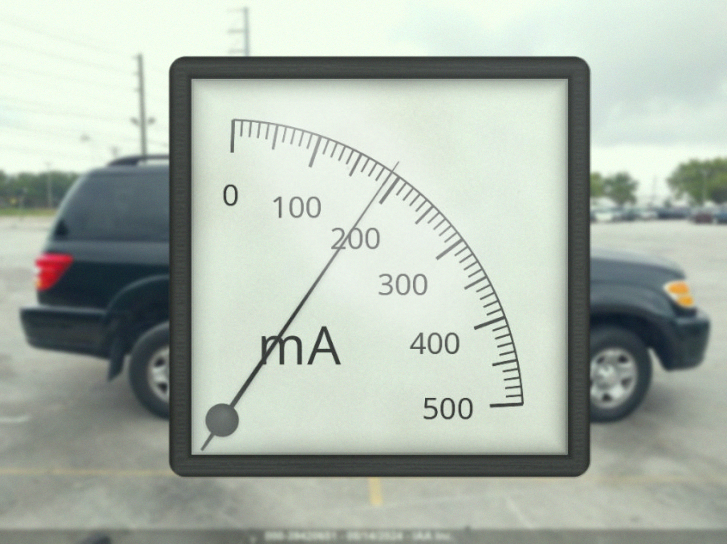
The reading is 190 mA
